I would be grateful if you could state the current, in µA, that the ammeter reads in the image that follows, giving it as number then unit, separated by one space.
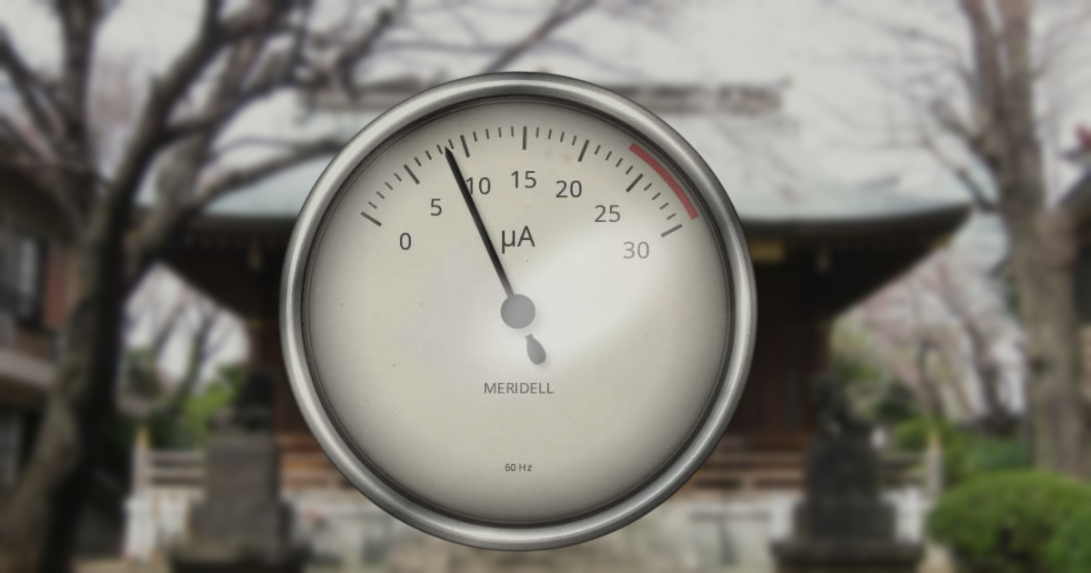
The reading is 8.5 µA
